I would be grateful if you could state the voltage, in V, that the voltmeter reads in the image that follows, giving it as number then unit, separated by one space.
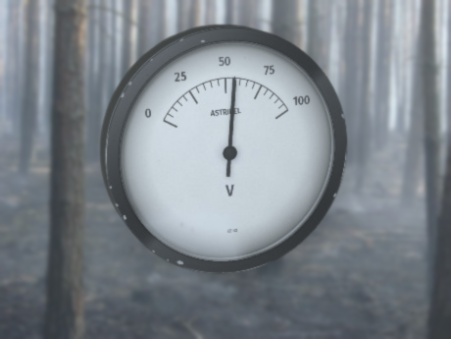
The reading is 55 V
